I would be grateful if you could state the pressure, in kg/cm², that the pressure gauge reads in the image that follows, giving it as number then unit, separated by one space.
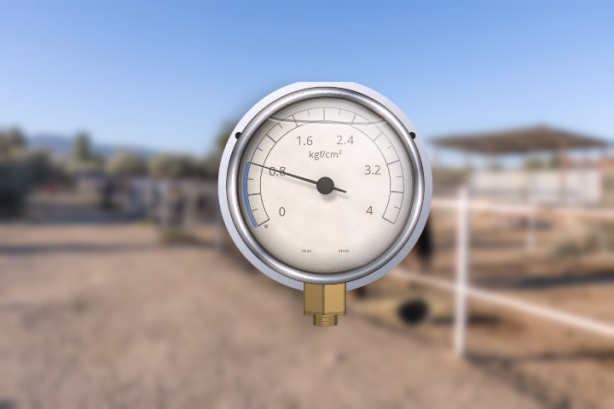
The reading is 0.8 kg/cm²
